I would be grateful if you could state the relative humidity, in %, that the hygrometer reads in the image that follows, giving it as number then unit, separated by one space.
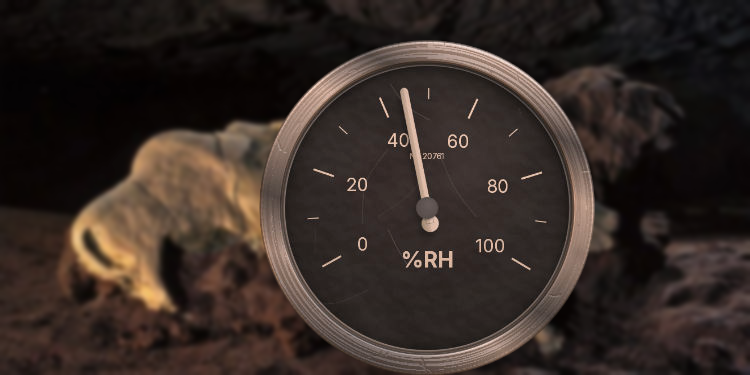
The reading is 45 %
